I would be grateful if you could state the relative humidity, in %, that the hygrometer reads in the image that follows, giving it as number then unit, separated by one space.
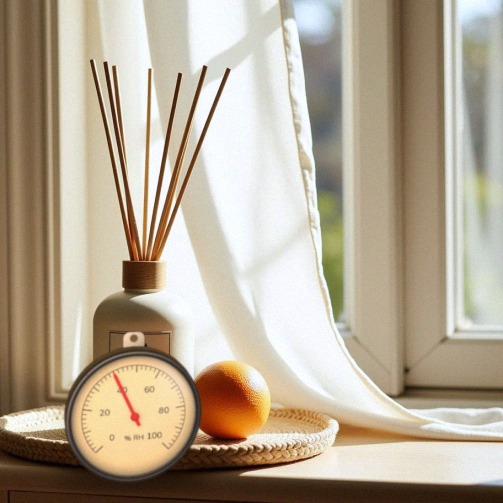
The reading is 40 %
